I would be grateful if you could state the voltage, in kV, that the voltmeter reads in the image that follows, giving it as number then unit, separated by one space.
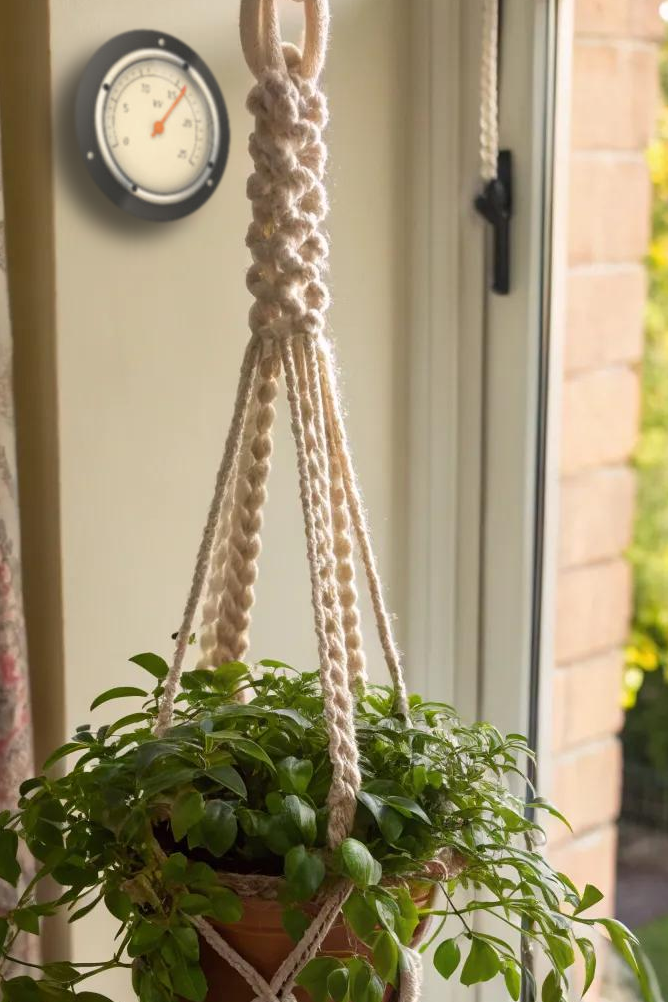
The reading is 16 kV
